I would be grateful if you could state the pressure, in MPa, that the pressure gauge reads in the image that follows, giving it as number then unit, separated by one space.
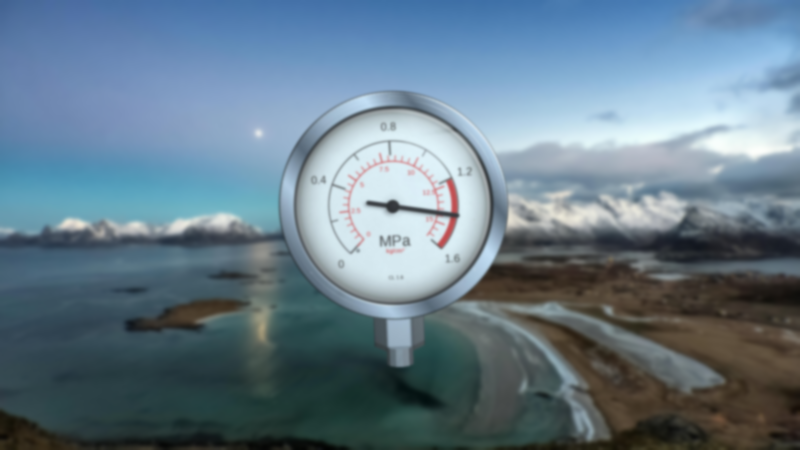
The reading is 1.4 MPa
